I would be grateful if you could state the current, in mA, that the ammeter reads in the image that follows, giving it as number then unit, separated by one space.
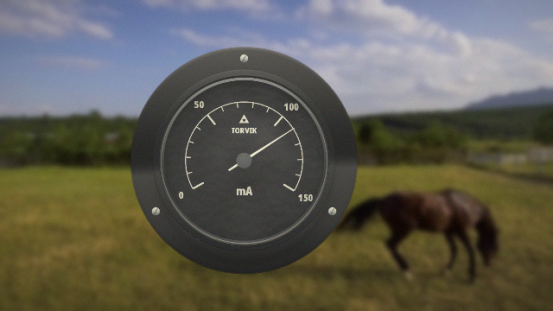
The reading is 110 mA
